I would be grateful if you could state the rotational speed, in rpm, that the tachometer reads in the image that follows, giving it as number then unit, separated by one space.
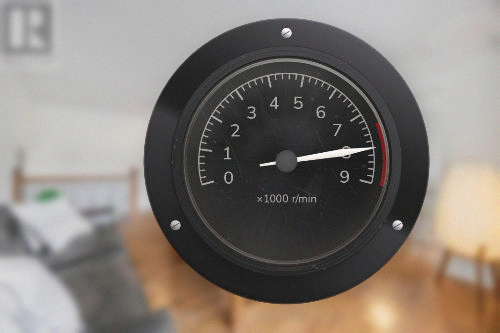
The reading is 8000 rpm
